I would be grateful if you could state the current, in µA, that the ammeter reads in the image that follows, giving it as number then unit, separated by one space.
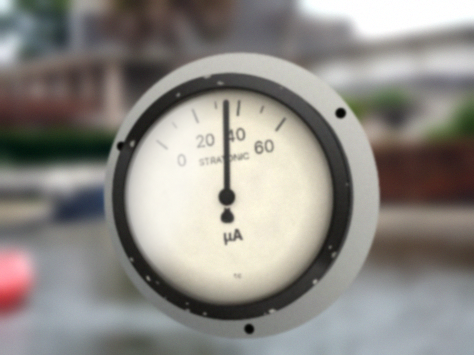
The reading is 35 µA
